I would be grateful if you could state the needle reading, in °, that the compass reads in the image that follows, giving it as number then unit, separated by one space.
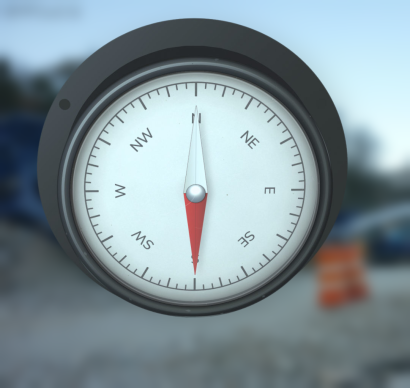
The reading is 180 °
